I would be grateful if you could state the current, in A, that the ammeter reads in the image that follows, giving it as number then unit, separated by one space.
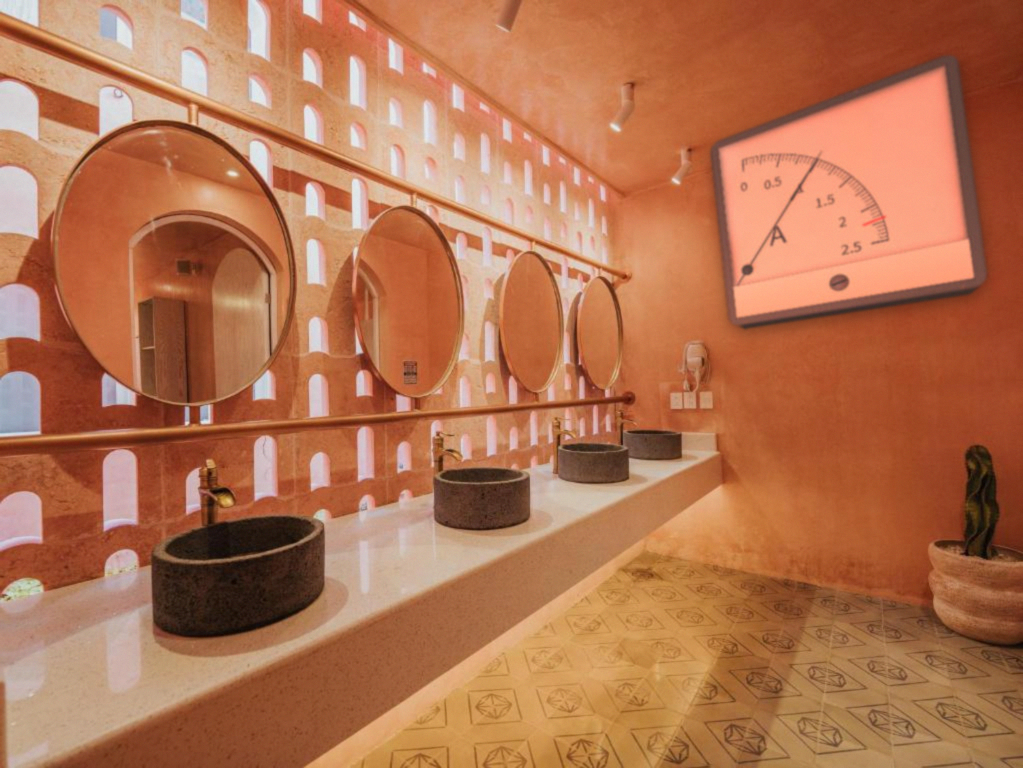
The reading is 1 A
